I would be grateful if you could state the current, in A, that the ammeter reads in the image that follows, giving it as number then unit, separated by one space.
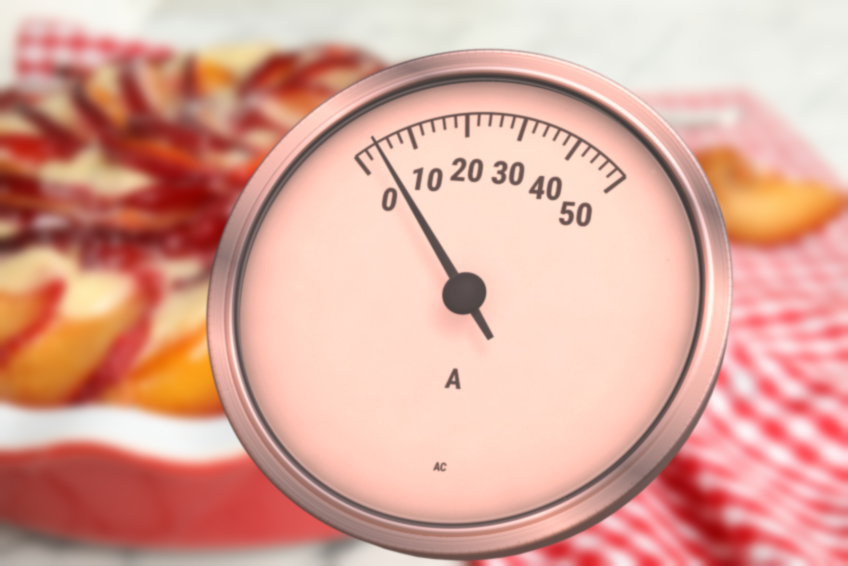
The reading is 4 A
